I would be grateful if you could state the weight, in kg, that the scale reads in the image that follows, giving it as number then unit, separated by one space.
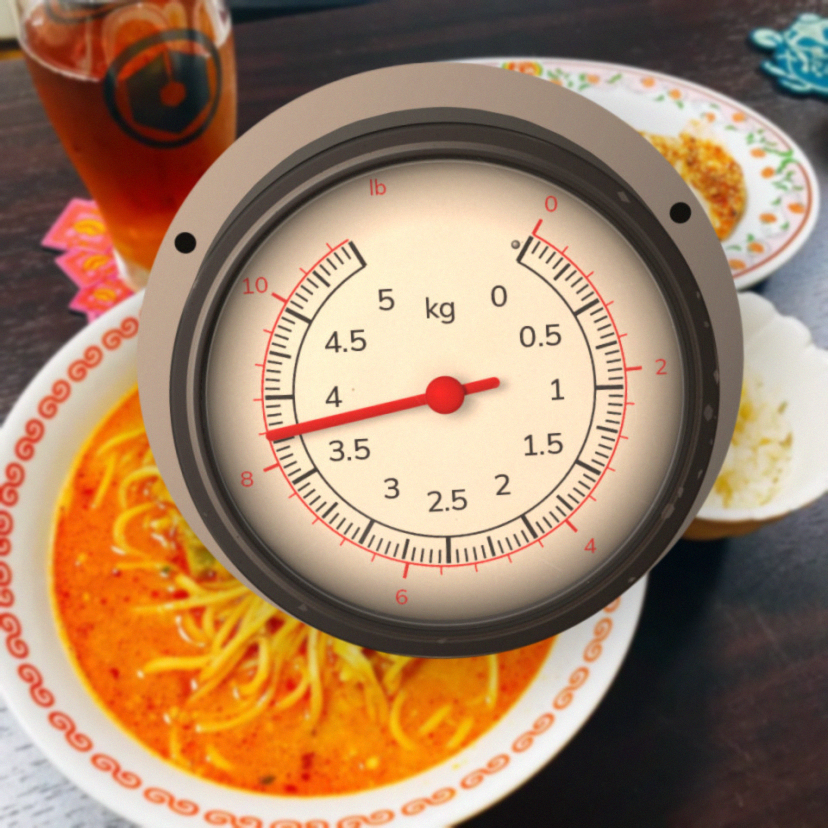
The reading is 3.8 kg
